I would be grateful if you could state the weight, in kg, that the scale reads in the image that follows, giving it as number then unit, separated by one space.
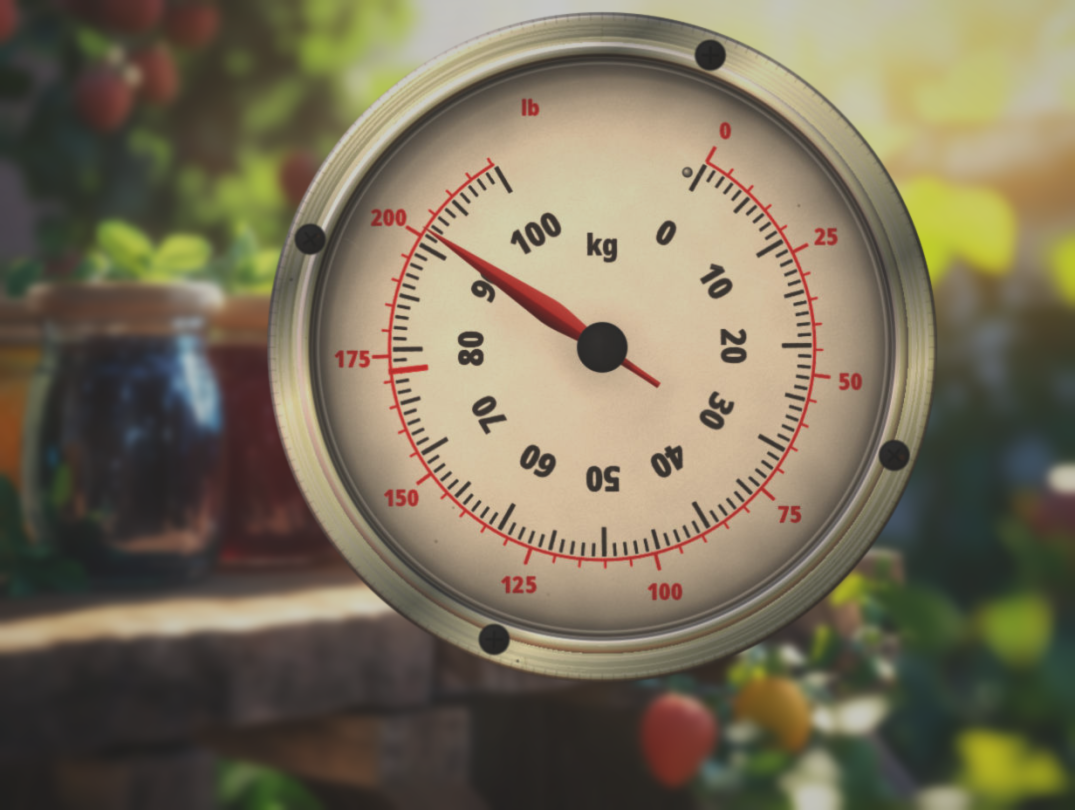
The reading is 91.5 kg
